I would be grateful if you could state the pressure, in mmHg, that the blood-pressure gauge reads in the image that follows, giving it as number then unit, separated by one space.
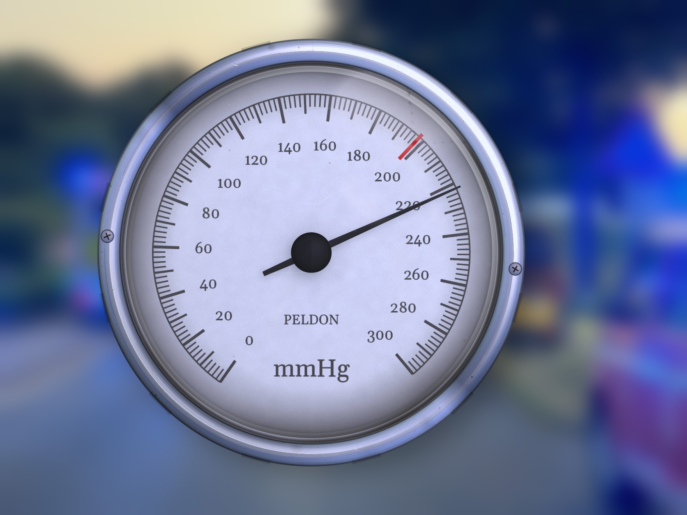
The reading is 222 mmHg
